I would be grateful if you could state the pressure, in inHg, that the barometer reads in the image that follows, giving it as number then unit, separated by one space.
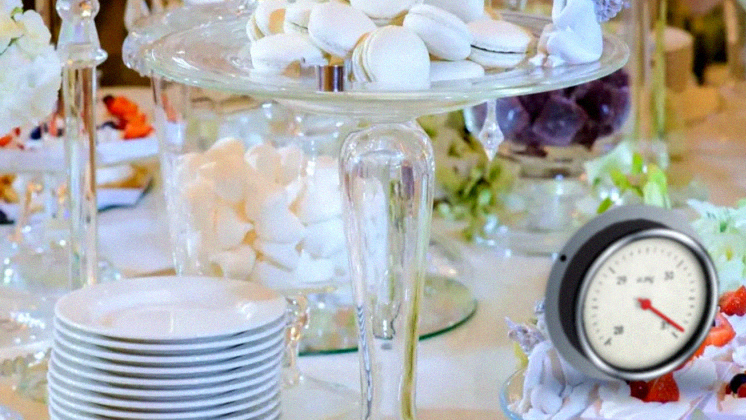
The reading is 30.9 inHg
